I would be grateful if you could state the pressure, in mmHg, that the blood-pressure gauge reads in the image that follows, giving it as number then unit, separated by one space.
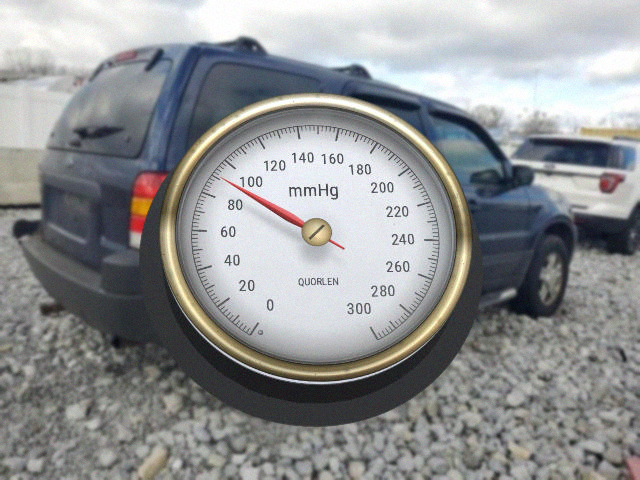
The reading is 90 mmHg
